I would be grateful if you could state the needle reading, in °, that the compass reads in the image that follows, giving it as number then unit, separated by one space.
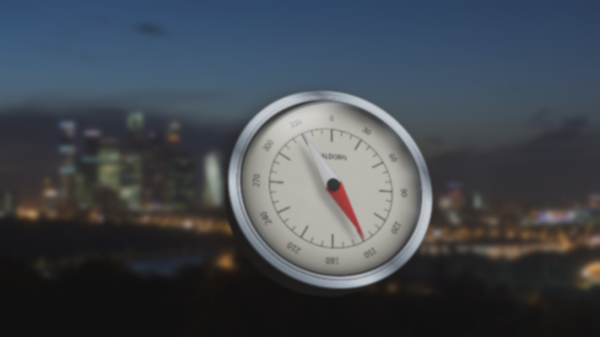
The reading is 150 °
